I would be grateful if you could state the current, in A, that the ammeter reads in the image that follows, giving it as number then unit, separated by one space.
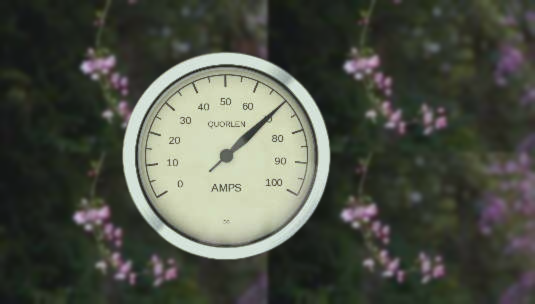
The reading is 70 A
